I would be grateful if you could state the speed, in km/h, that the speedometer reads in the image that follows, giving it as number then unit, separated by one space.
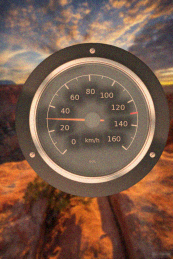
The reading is 30 km/h
